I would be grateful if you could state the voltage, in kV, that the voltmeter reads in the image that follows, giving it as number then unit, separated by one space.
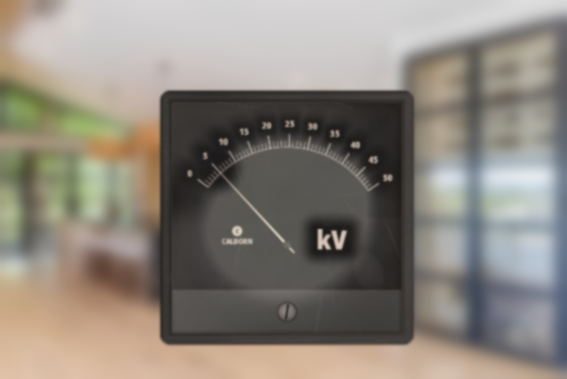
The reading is 5 kV
